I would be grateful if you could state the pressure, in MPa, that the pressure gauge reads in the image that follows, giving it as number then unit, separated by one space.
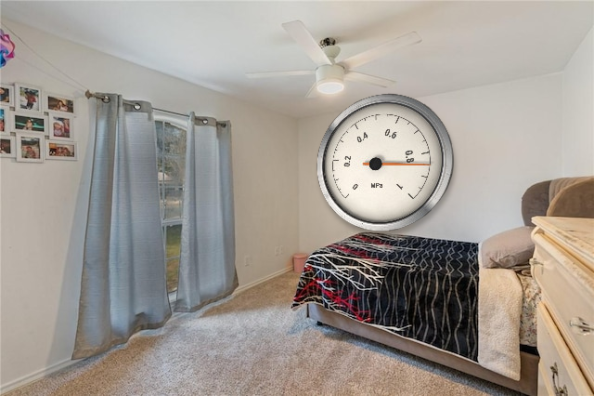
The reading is 0.85 MPa
